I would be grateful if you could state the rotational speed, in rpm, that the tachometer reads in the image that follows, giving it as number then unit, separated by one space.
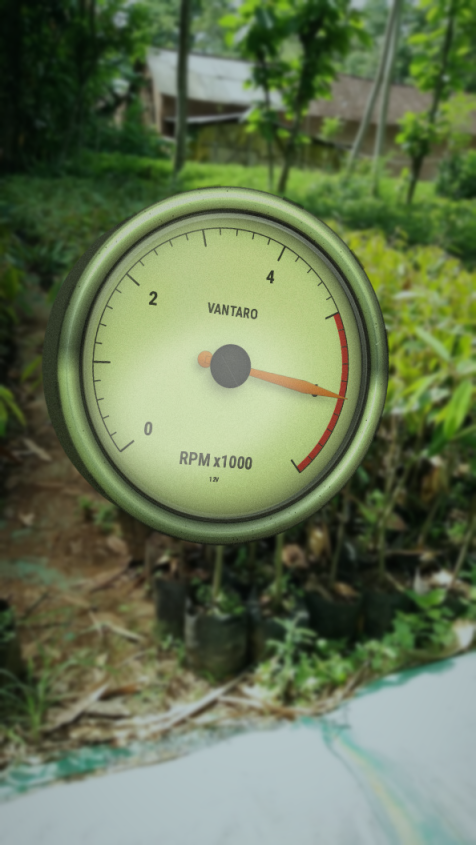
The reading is 6000 rpm
